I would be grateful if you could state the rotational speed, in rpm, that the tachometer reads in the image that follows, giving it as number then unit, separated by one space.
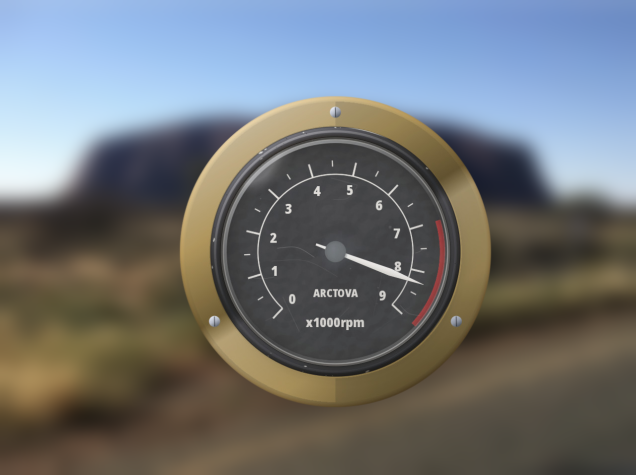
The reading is 8250 rpm
